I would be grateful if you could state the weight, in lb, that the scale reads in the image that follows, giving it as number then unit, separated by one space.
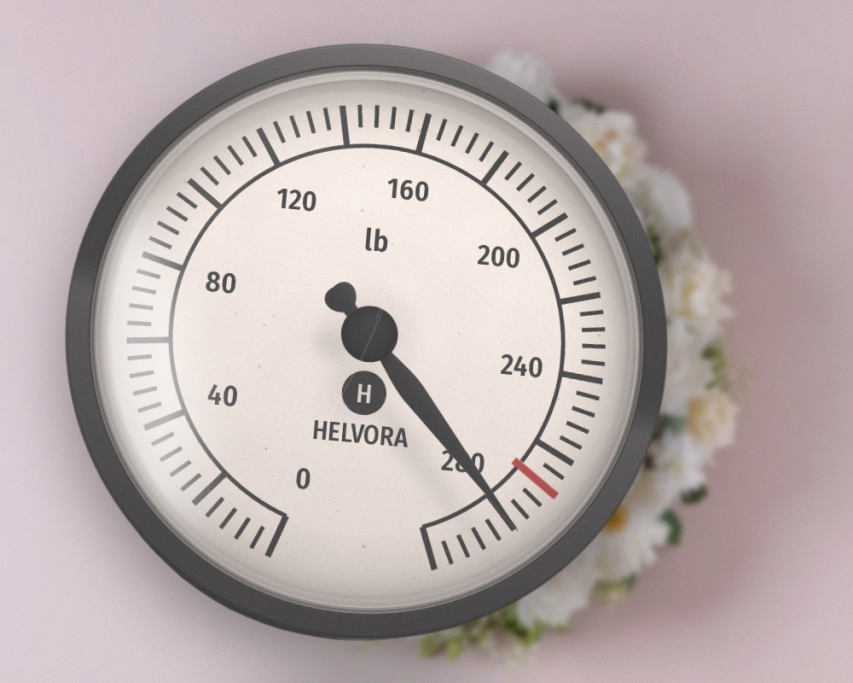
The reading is 280 lb
